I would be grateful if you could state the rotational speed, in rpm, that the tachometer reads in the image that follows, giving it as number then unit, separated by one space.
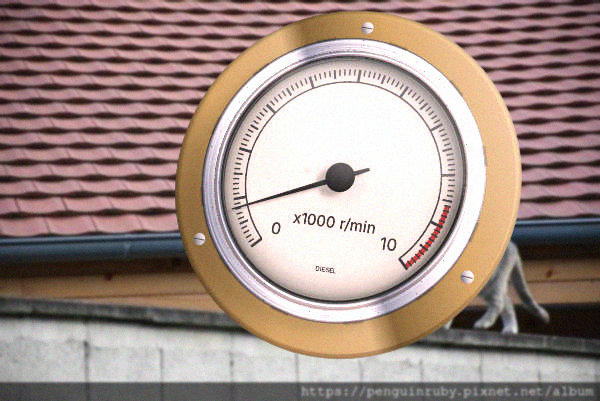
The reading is 800 rpm
